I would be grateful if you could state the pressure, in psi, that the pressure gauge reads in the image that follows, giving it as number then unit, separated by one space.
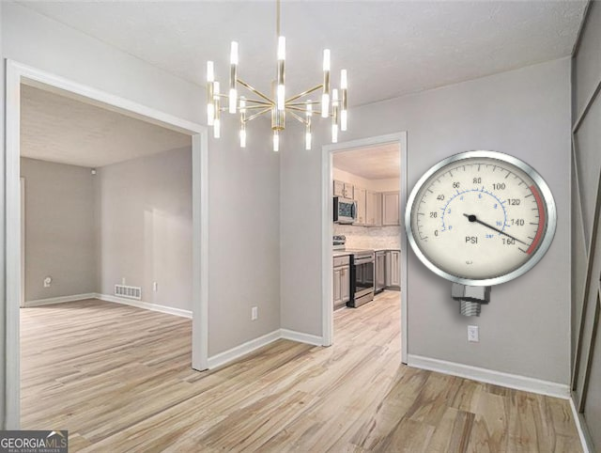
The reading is 155 psi
